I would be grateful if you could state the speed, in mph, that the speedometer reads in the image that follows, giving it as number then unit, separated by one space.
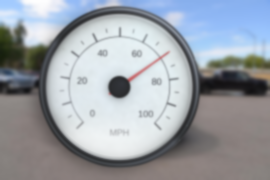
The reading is 70 mph
